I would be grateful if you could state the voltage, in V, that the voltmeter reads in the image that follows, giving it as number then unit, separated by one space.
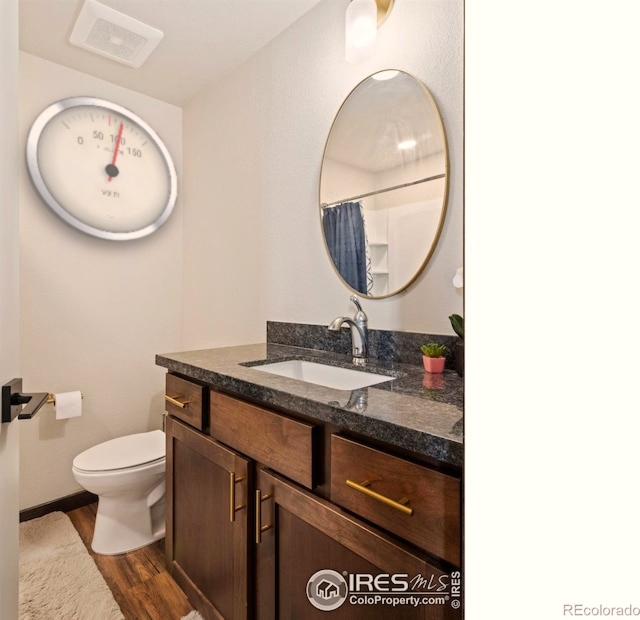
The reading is 100 V
